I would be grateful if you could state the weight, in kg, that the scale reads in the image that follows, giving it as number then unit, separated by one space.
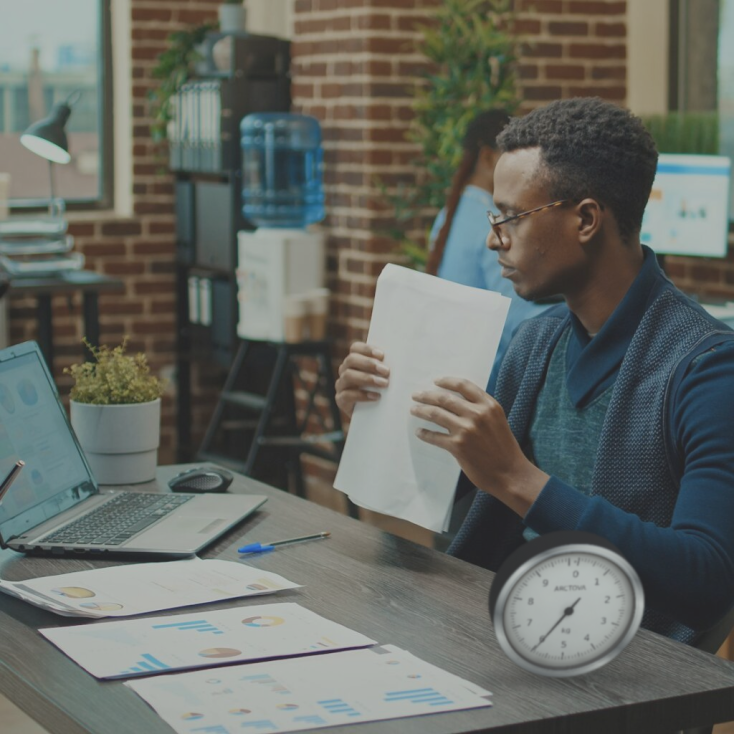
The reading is 6 kg
